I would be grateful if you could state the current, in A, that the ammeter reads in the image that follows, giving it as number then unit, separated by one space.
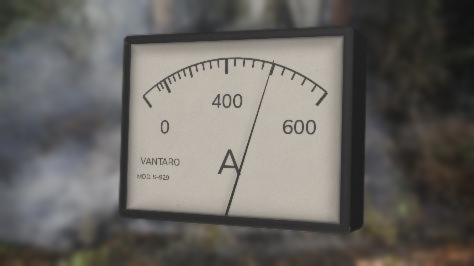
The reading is 500 A
